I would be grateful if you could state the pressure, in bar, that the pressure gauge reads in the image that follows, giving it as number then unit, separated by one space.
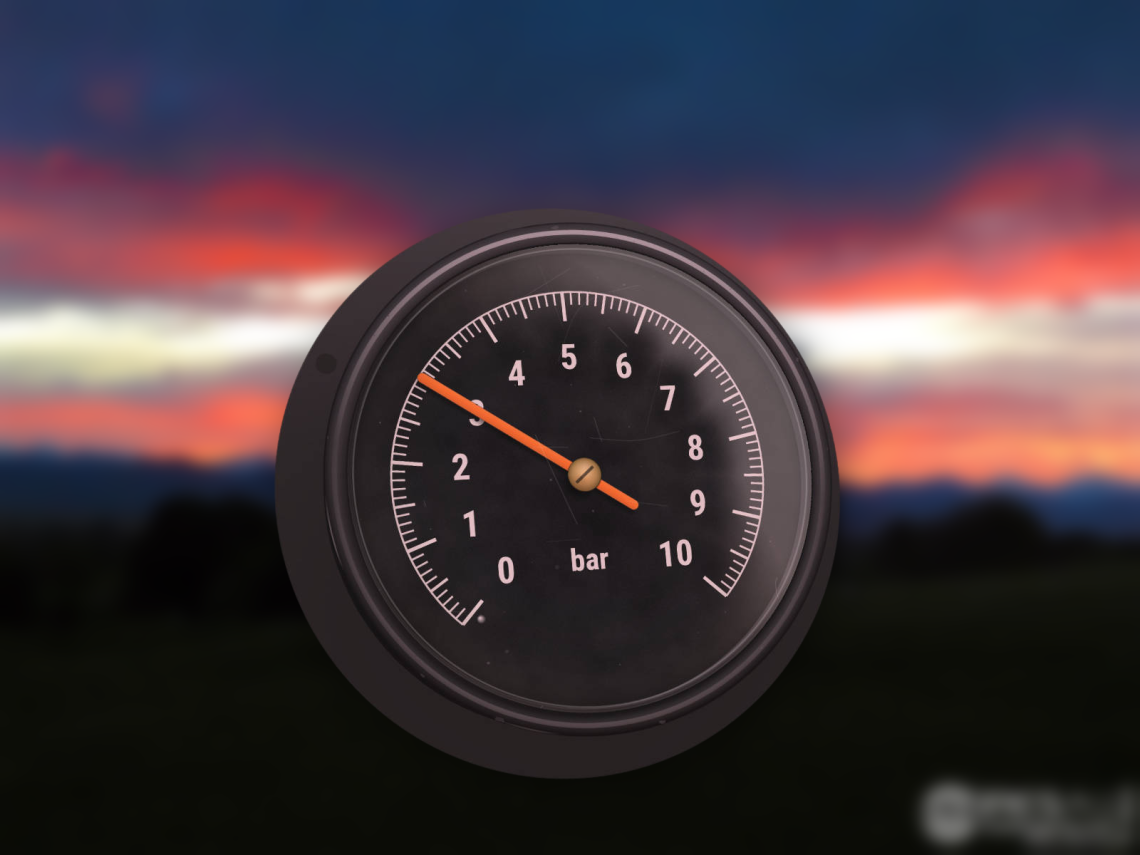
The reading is 3 bar
